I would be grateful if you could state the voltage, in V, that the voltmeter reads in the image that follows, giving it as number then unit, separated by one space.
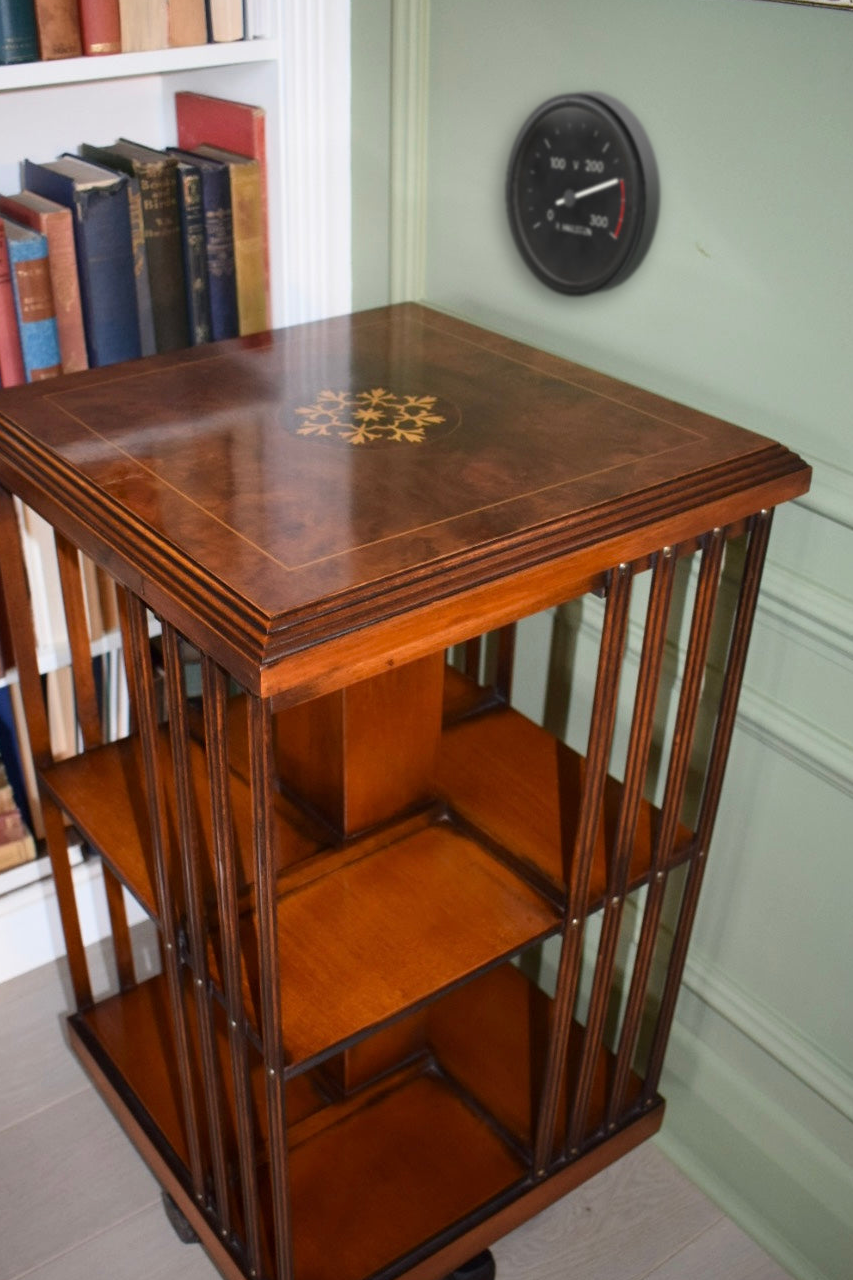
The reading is 240 V
